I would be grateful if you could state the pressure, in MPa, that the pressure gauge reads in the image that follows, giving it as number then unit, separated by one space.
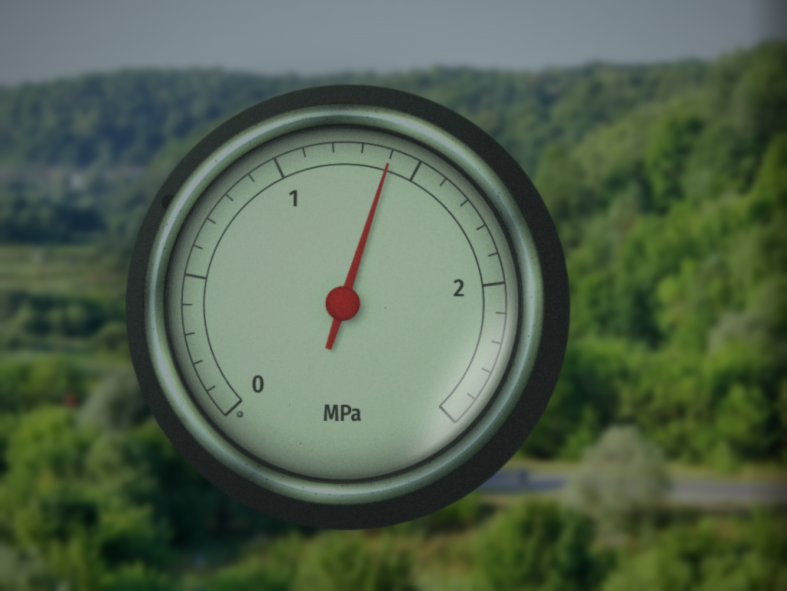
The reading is 1.4 MPa
